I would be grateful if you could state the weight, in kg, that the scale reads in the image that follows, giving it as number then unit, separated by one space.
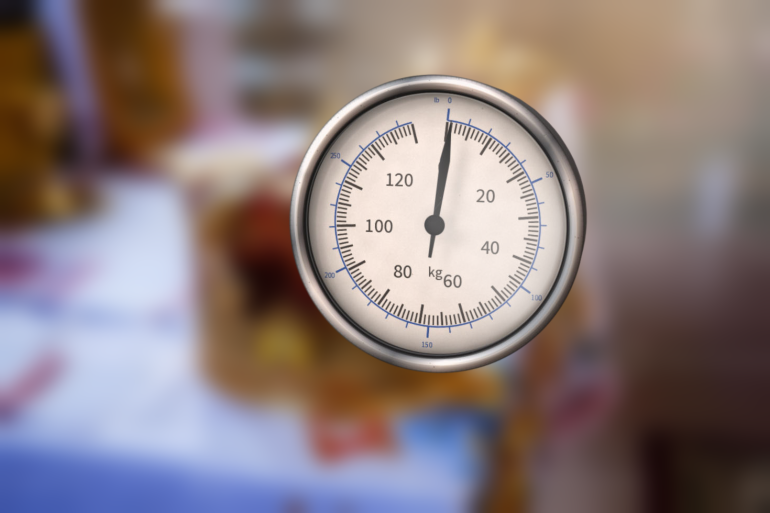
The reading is 1 kg
